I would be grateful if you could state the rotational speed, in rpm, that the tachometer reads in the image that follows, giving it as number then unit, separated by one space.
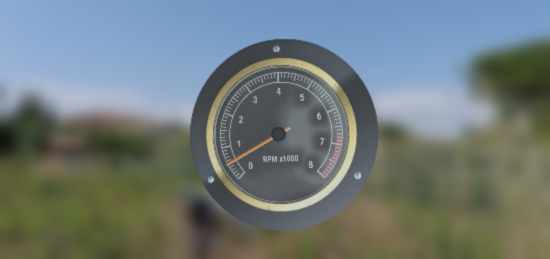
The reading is 500 rpm
